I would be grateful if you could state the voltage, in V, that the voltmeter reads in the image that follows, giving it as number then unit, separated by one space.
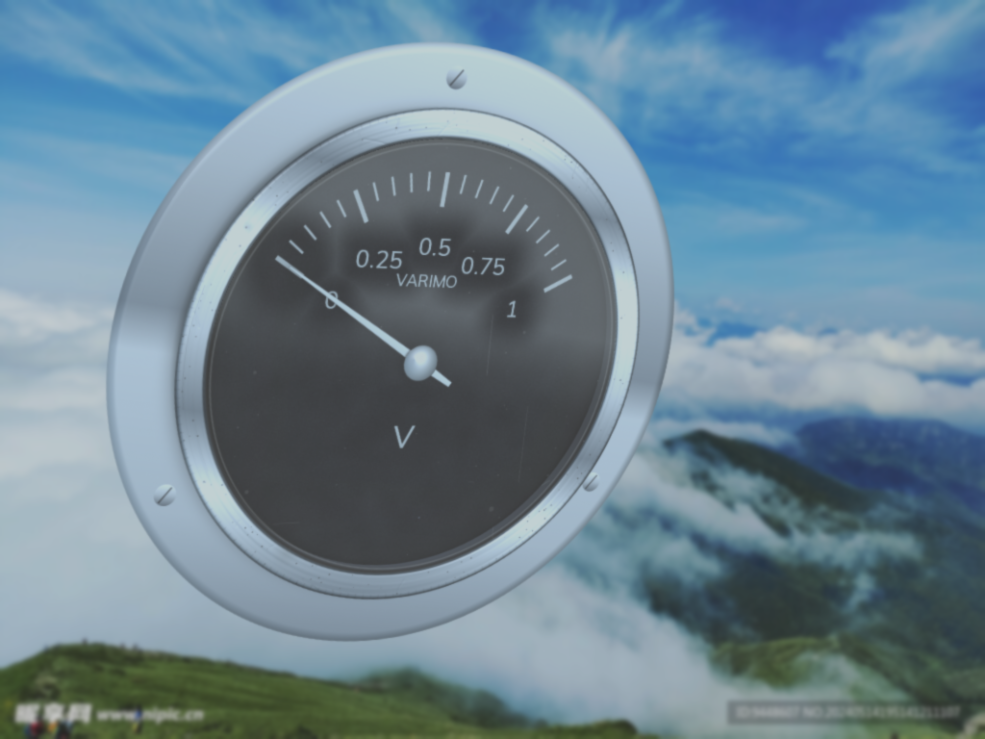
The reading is 0 V
